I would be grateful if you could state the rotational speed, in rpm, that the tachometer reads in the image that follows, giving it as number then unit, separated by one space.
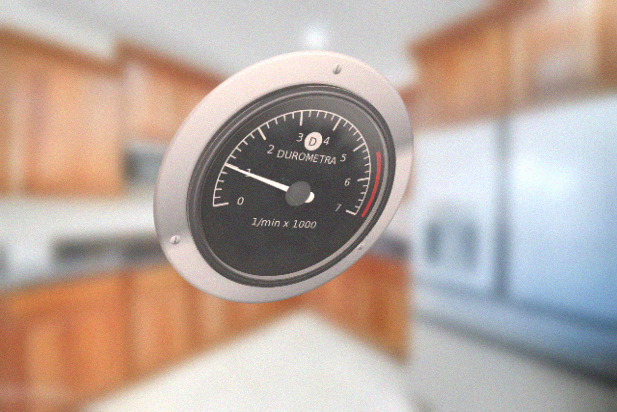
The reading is 1000 rpm
